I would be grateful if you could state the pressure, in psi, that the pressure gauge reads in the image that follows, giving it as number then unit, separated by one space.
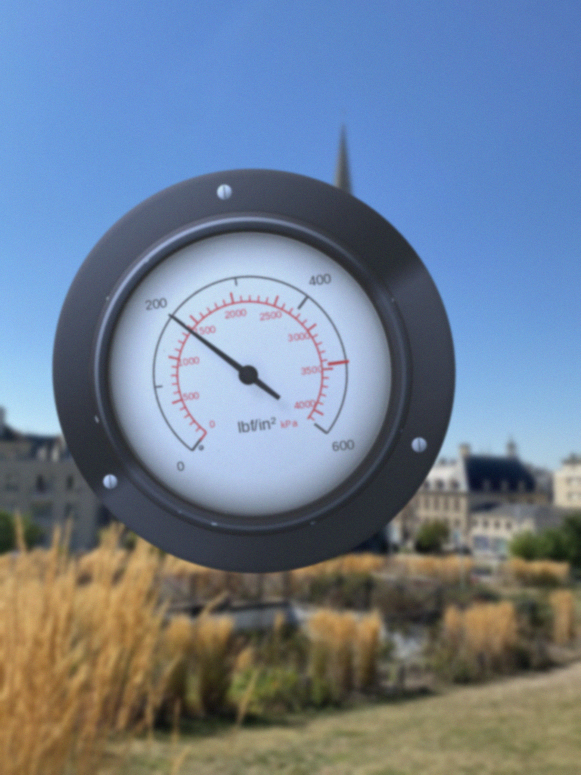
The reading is 200 psi
